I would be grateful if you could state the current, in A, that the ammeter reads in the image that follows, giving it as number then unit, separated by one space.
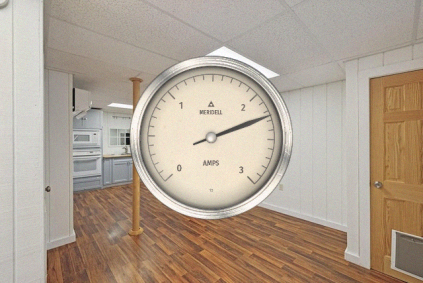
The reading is 2.25 A
